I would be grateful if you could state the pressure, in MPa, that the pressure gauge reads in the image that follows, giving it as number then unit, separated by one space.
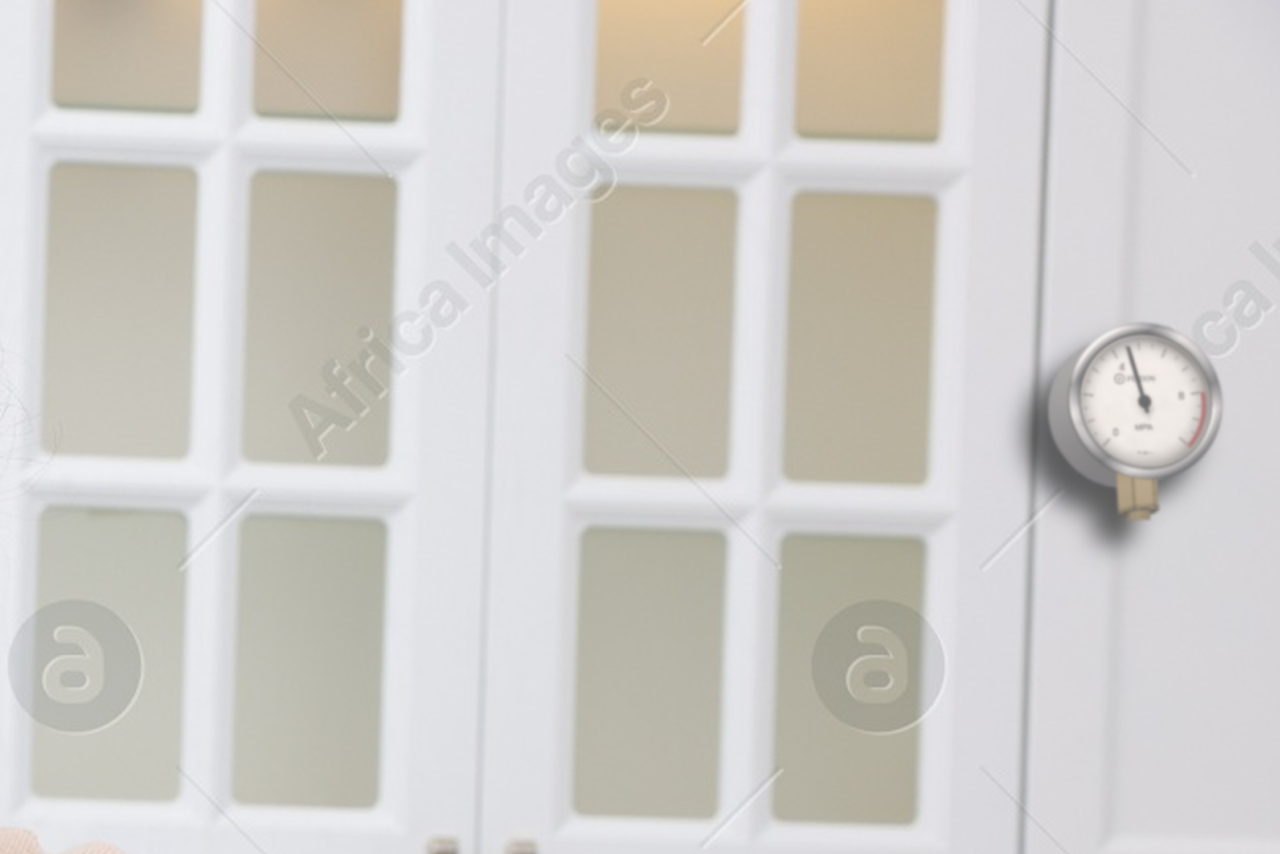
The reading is 4.5 MPa
